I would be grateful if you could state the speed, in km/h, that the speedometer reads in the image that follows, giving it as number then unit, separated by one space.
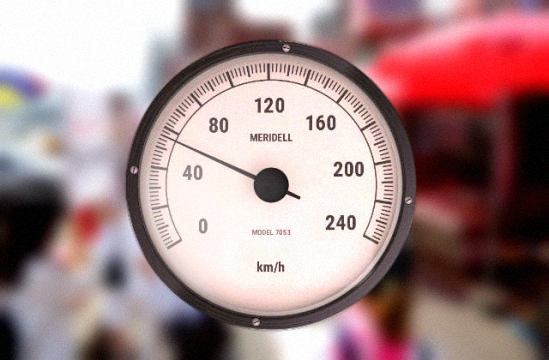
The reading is 56 km/h
